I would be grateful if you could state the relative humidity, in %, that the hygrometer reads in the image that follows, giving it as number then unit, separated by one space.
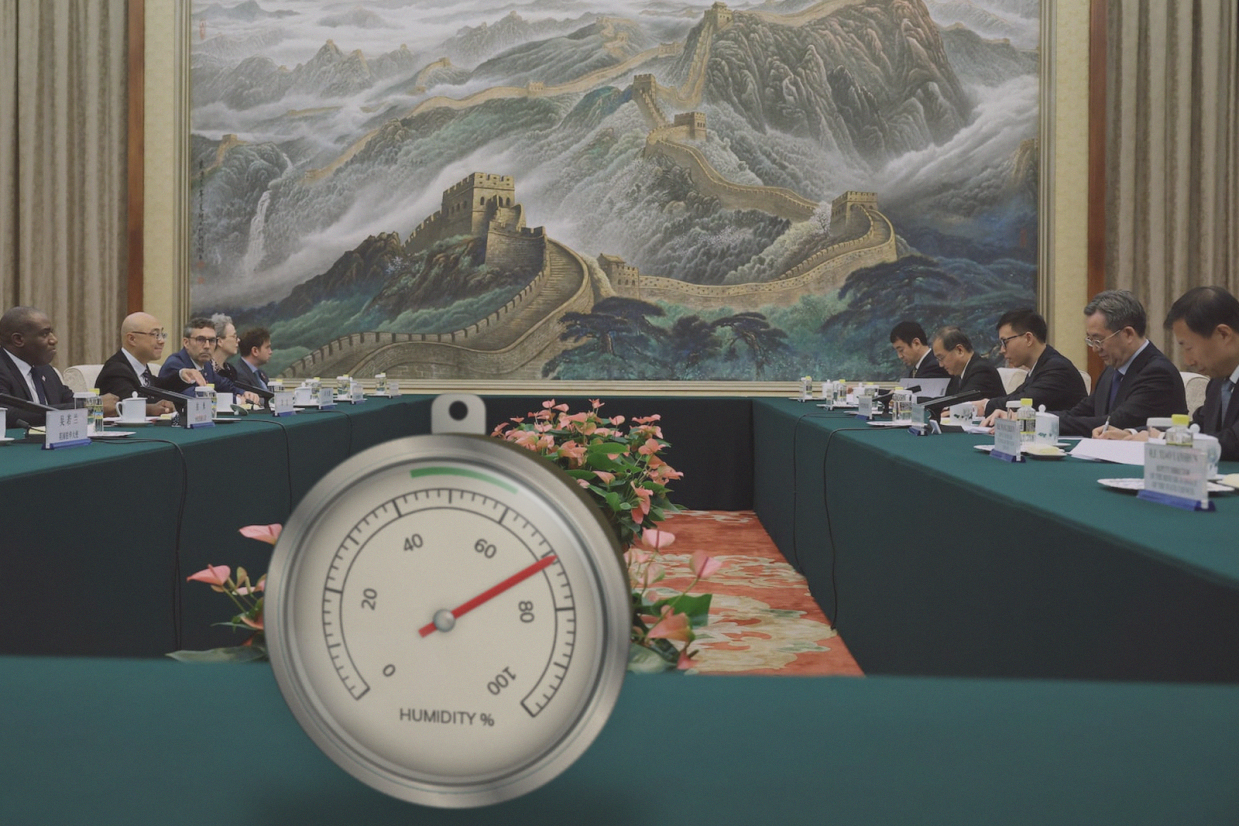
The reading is 71 %
